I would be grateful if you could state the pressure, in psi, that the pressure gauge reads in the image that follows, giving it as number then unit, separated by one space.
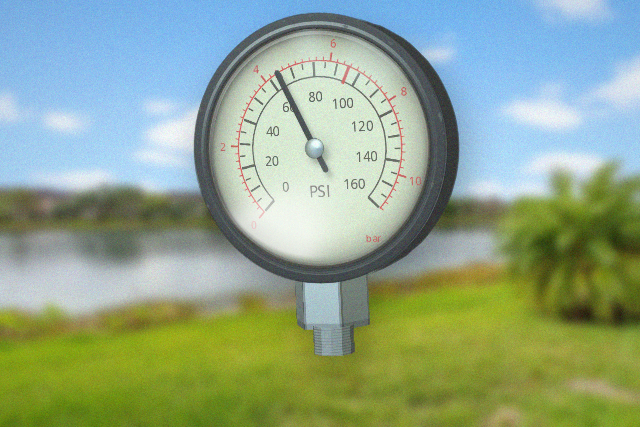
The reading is 65 psi
